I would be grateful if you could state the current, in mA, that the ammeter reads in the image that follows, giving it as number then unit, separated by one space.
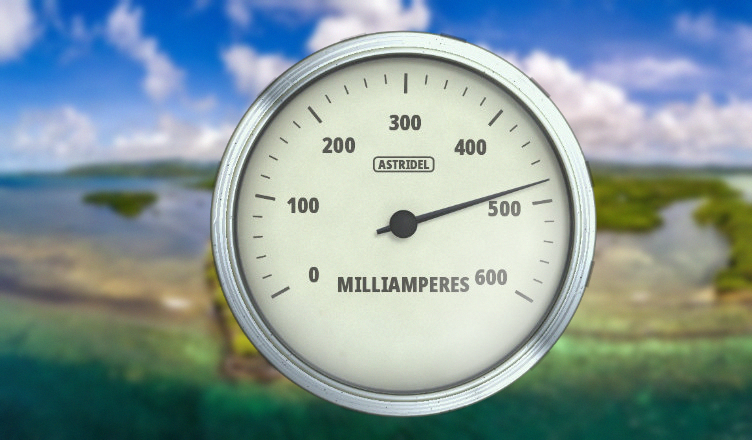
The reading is 480 mA
